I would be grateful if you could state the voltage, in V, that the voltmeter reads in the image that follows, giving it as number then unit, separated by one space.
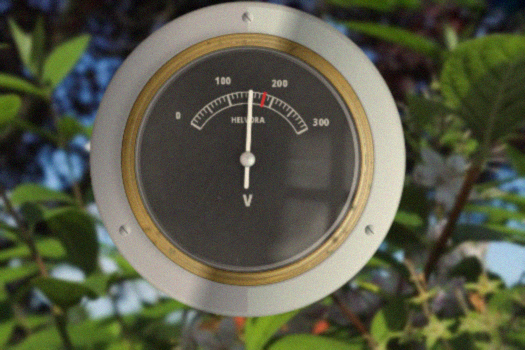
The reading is 150 V
